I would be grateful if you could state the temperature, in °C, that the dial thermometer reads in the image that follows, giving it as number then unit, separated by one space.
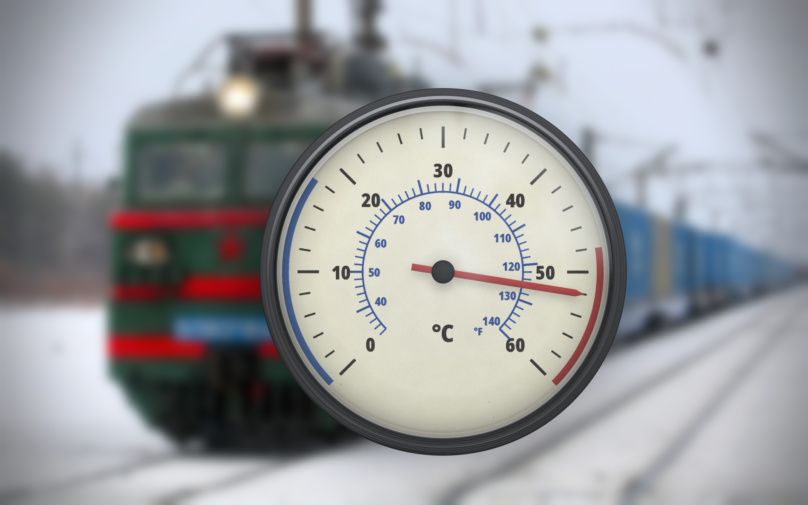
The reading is 52 °C
